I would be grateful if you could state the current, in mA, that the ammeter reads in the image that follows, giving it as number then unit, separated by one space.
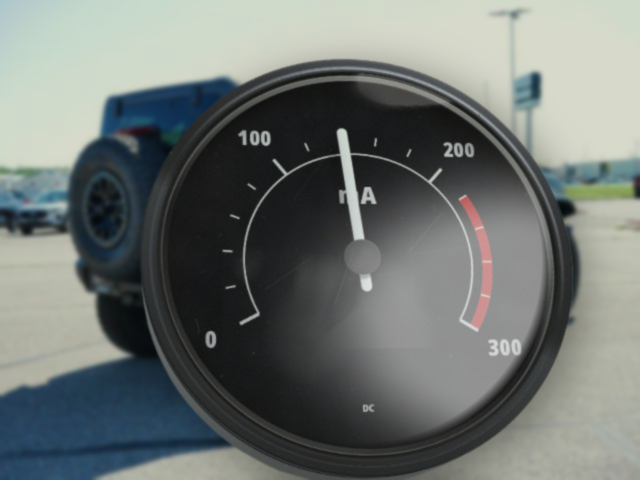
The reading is 140 mA
